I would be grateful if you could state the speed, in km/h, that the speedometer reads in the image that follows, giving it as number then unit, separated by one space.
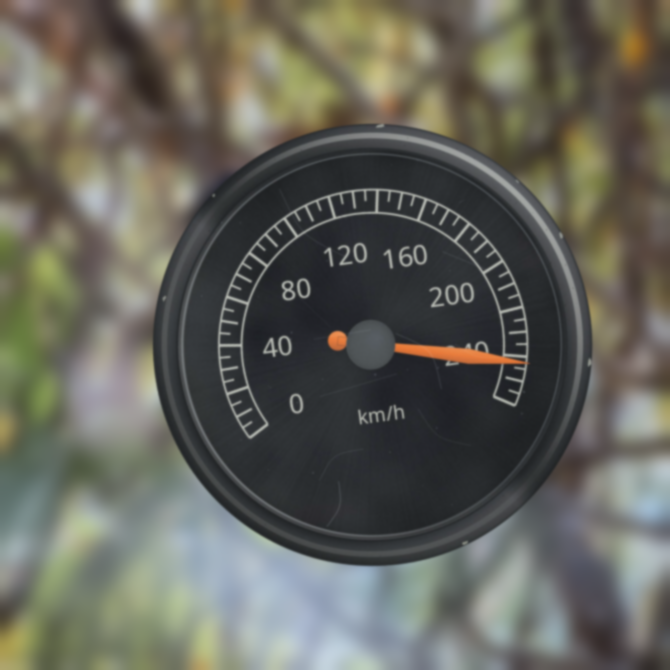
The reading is 242.5 km/h
